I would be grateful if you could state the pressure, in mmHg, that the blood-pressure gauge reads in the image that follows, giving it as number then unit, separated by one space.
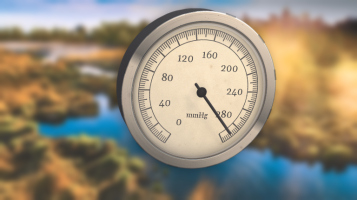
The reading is 290 mmHg
